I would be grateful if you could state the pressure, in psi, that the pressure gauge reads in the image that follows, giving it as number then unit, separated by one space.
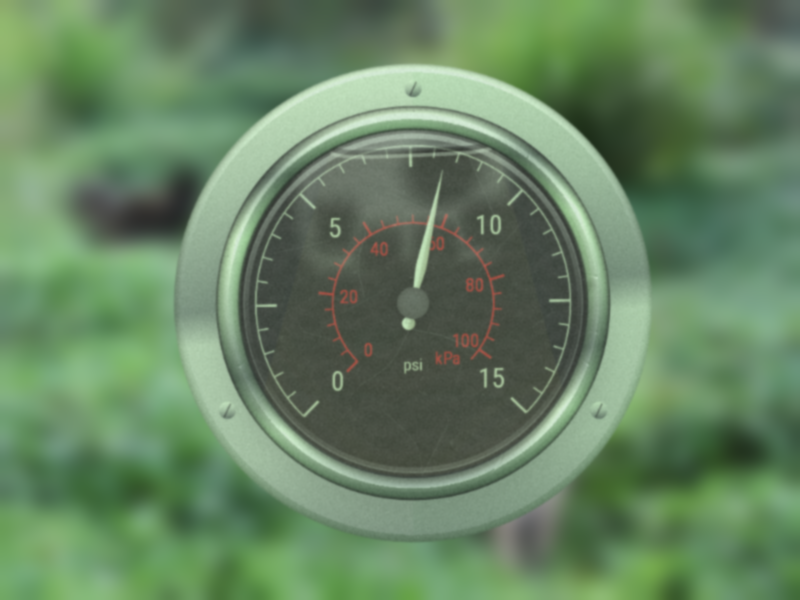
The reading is 8.25 psi
